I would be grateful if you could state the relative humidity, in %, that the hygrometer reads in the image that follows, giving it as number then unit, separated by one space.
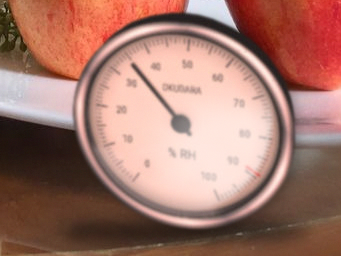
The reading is 35 %
